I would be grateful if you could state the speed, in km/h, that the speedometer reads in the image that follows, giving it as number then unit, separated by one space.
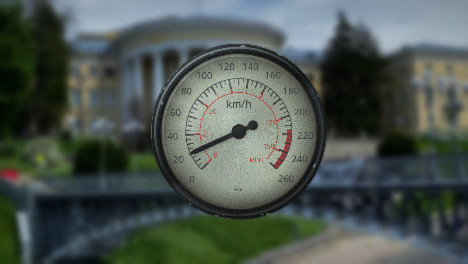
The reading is 20 km/h
